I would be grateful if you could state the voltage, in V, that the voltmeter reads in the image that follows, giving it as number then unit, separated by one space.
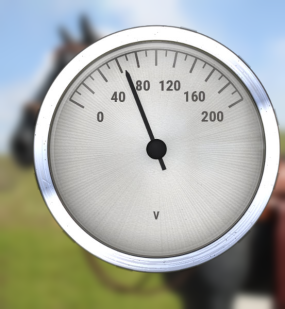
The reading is 65 V
